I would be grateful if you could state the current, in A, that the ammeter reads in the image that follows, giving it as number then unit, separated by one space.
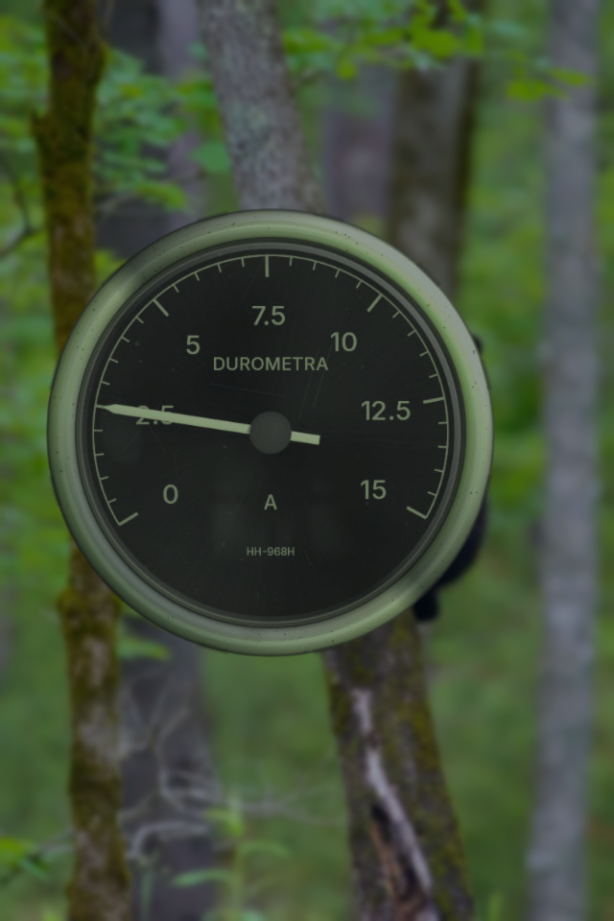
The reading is 2.5 A
